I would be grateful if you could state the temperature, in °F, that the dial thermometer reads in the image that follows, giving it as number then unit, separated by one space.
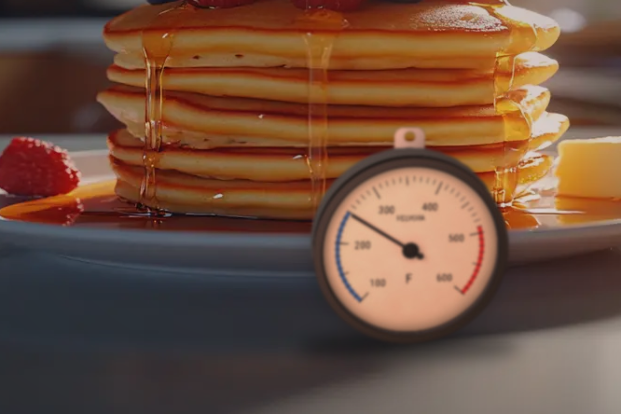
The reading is 250 °F
